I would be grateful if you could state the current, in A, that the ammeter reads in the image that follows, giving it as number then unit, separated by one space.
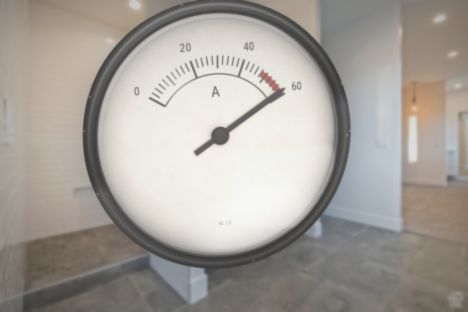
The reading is 58 A
